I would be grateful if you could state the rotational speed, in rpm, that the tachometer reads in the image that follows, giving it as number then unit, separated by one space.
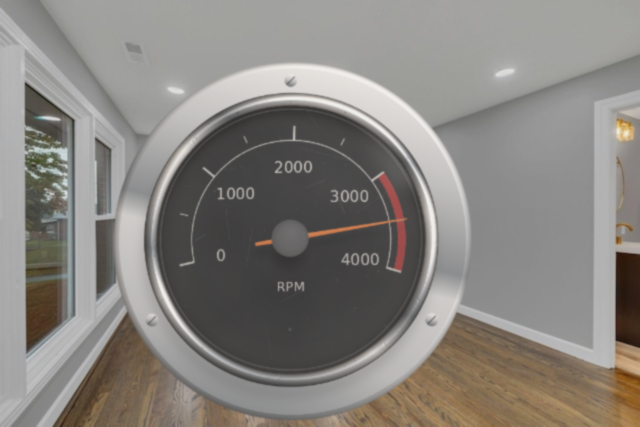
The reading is 3500 rpm
